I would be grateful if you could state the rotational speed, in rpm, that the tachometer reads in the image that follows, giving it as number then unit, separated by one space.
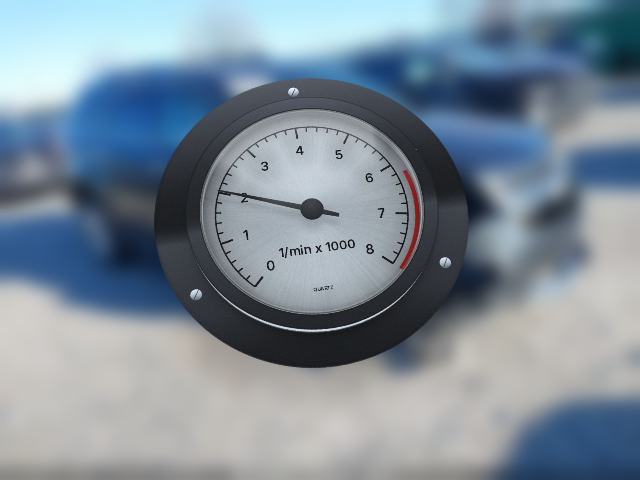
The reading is 2000 rpm
